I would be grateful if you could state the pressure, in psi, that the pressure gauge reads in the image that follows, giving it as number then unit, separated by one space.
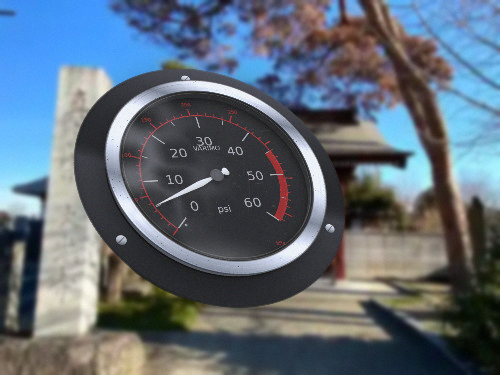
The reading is 5 psi
